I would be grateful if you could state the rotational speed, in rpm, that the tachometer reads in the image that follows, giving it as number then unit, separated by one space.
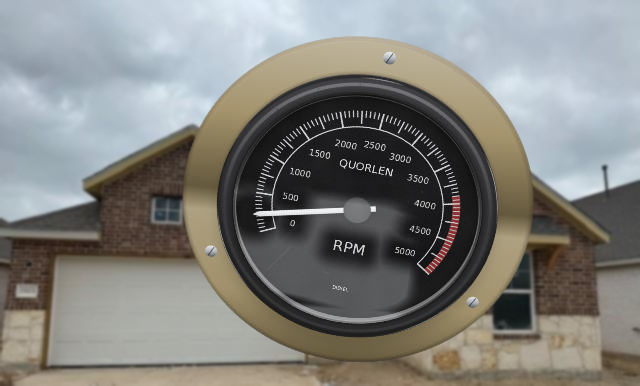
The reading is 250 rpm
